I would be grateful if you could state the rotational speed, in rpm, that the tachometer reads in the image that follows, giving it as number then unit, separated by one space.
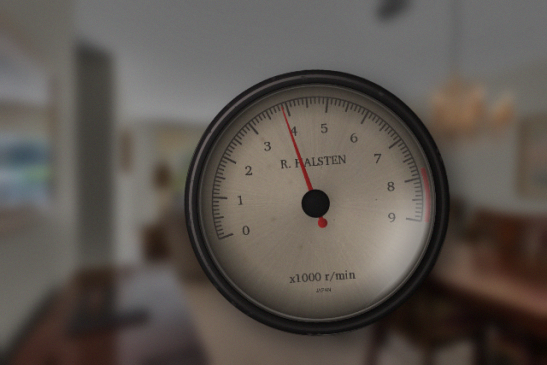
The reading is 3900 rpm
